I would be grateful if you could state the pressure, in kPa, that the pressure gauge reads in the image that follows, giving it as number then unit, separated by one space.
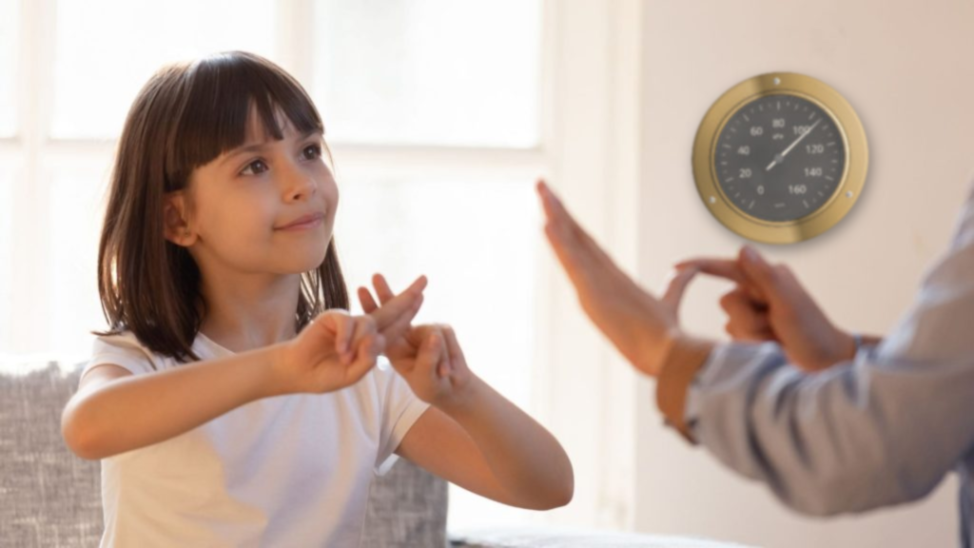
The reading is 105 kPa
